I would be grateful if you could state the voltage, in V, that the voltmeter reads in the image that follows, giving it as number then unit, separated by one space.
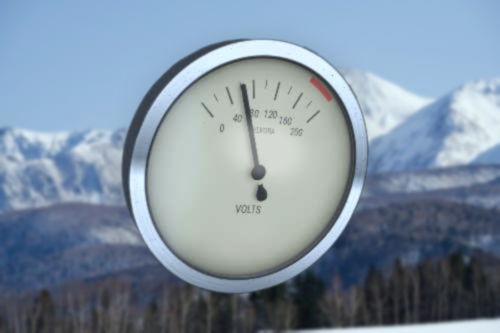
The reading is 60 V
